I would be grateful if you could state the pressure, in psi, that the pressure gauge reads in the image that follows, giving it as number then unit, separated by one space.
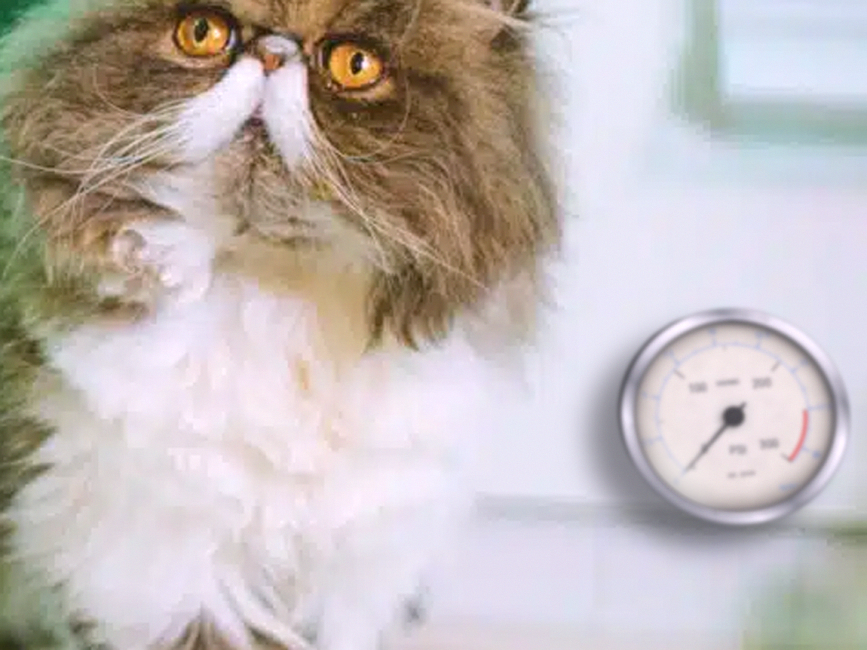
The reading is 0 psi
